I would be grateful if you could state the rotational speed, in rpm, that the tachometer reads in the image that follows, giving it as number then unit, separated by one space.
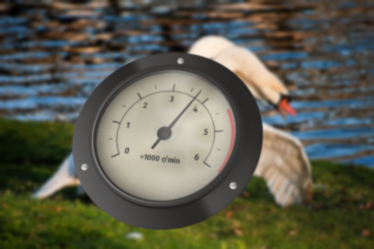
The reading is 3750 rpm
